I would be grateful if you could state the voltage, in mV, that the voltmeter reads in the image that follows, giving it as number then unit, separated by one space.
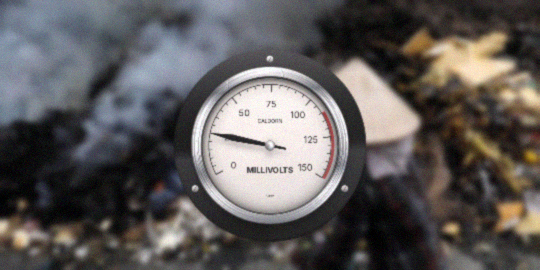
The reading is 25 mV
